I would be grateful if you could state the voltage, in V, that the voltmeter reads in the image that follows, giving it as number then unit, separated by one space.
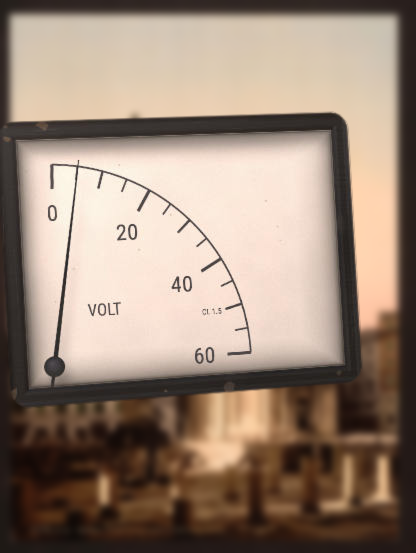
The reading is 5 V
